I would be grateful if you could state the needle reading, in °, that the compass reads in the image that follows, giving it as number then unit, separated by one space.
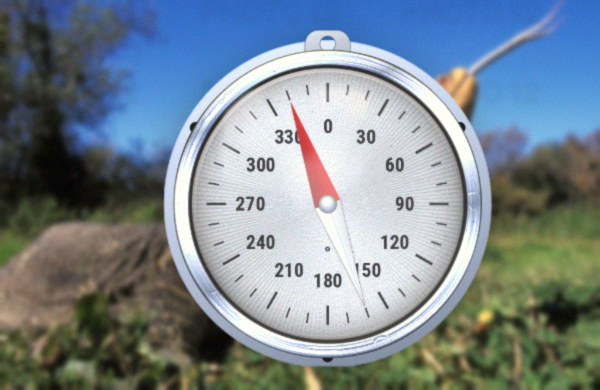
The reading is 340 °
